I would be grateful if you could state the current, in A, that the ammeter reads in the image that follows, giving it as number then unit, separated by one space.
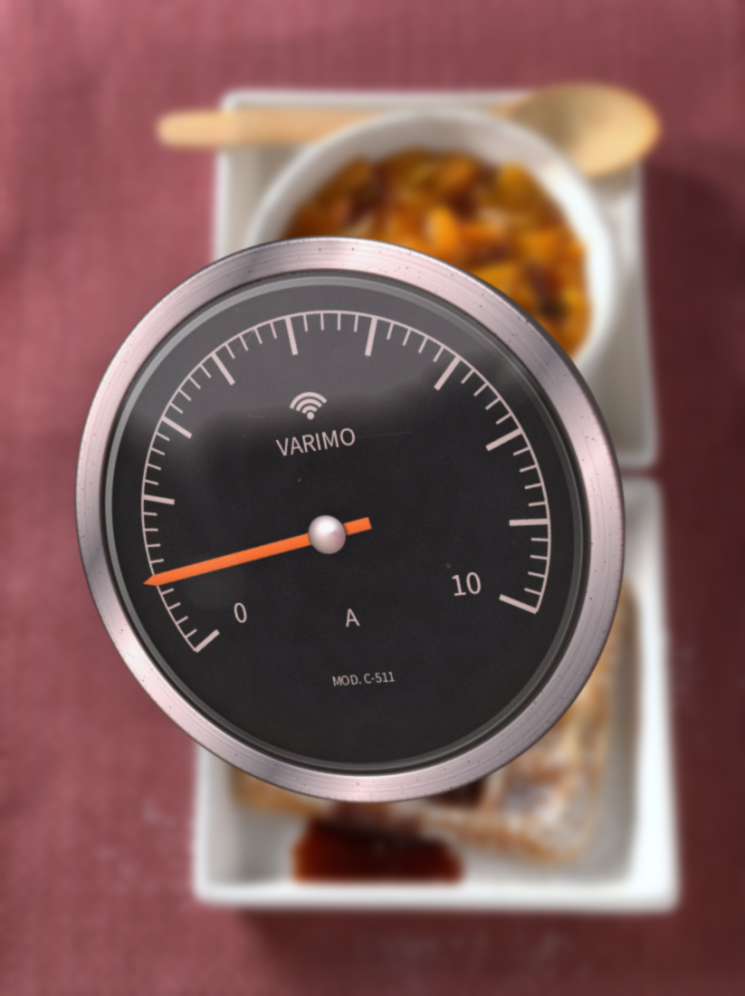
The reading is 1 A
